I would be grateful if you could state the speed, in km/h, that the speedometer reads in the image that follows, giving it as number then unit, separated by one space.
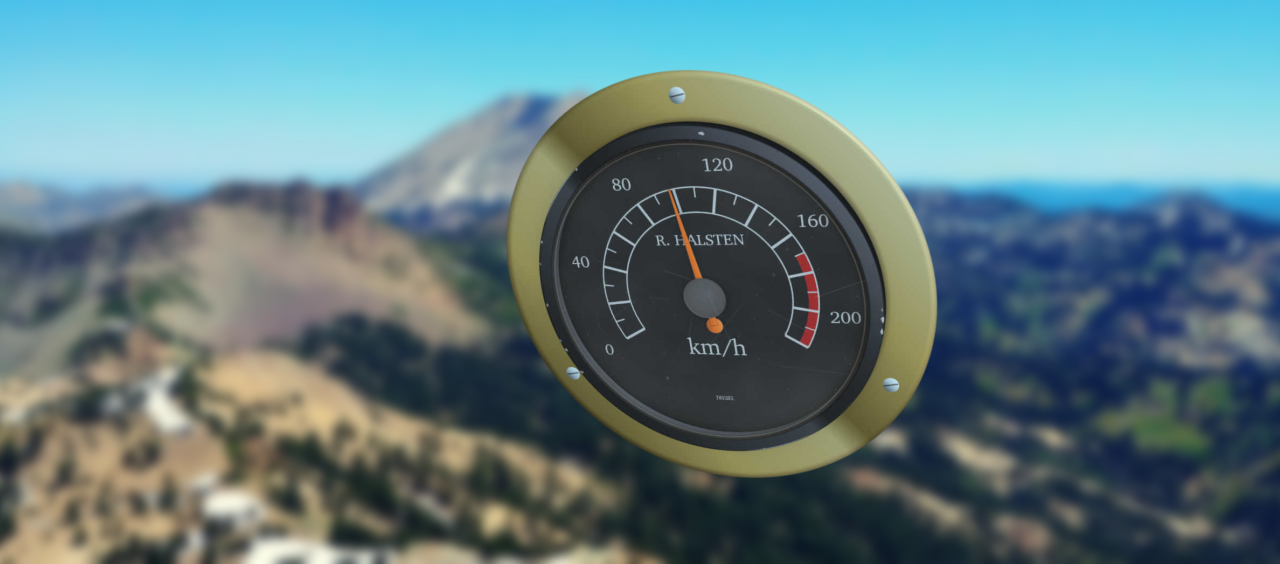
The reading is 100 km/h
